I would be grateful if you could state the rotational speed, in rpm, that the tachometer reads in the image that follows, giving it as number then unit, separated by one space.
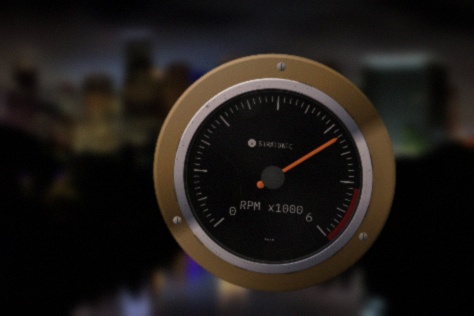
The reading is 4200 rpm
